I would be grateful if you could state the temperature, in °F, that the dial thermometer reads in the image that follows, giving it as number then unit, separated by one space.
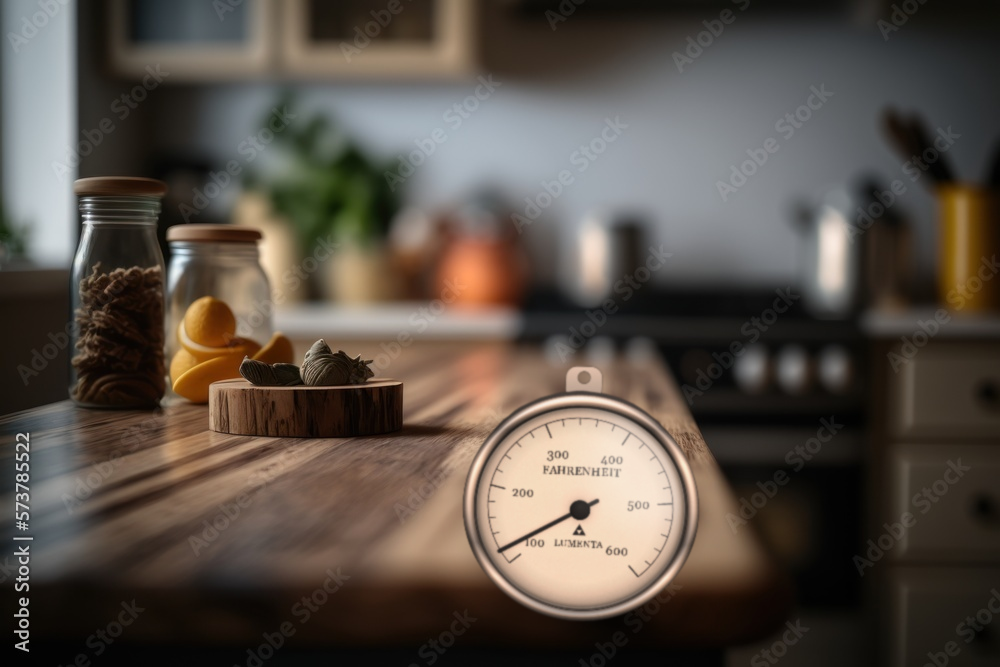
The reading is 120 °F
